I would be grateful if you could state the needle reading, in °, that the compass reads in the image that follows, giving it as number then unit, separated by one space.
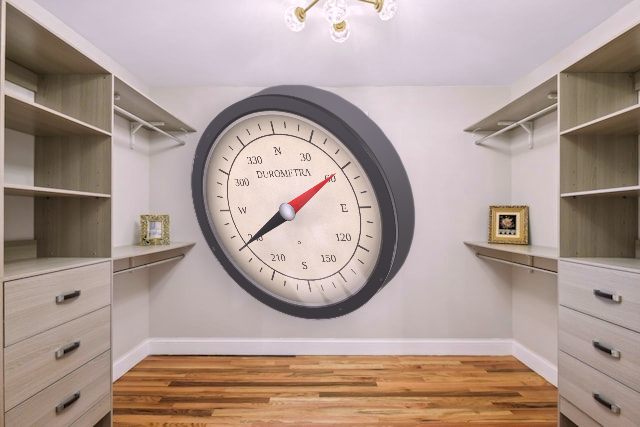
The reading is 60 °
